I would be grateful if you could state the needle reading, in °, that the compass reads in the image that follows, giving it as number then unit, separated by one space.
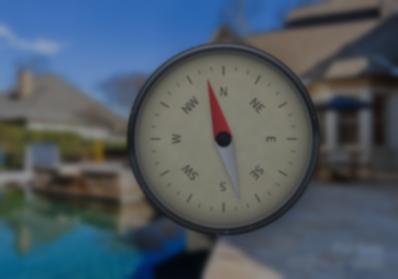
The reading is 345 °
